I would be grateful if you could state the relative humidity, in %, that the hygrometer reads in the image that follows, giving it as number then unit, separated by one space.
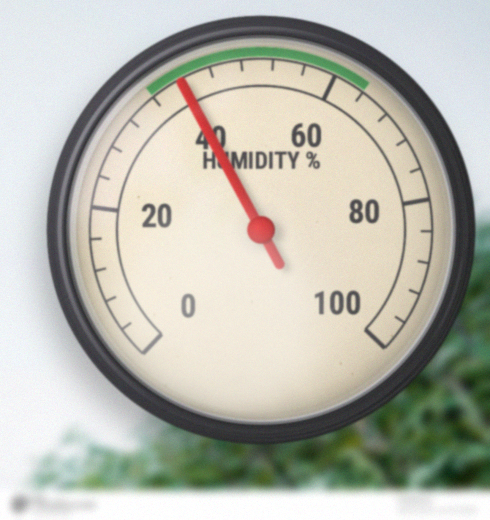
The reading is 40 %
